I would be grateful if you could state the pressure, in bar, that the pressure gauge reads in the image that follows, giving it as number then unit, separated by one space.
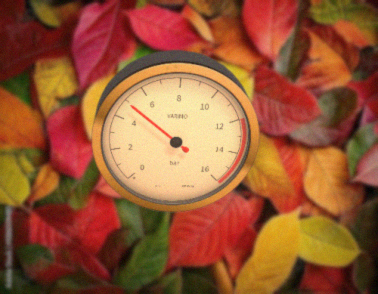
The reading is 5 bar
